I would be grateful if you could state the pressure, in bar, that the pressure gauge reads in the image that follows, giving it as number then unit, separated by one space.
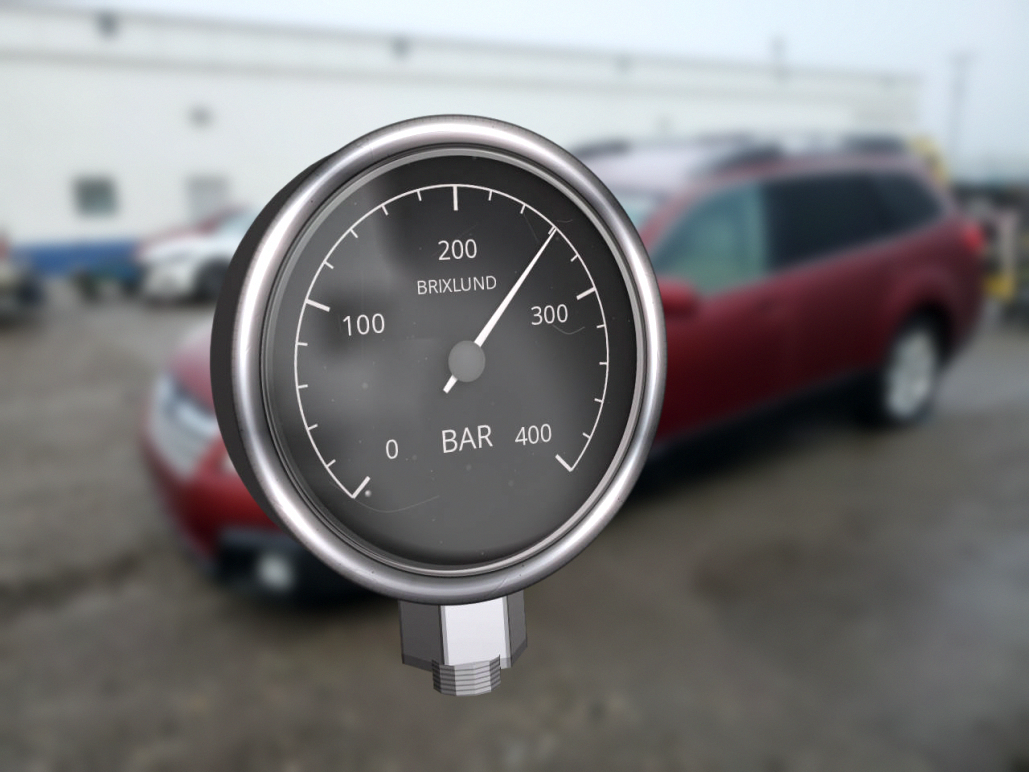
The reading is 260 bar
